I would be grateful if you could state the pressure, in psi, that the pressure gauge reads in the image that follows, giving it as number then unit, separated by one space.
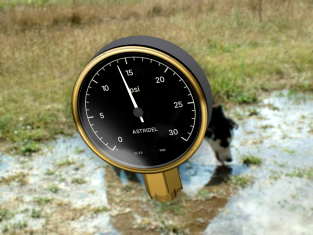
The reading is 14 psi
